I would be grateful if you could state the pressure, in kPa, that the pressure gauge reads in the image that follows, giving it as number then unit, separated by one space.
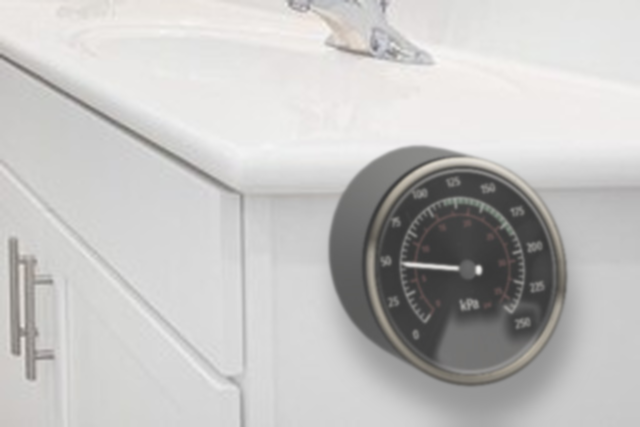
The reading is 50 kPa
